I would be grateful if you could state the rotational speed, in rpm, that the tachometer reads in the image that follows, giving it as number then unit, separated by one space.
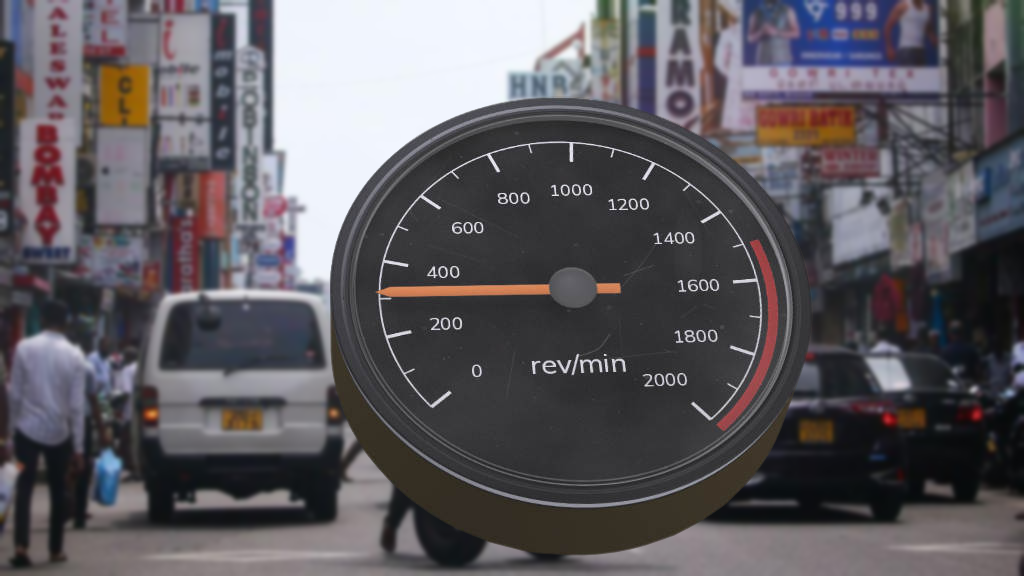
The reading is 300 rpm
